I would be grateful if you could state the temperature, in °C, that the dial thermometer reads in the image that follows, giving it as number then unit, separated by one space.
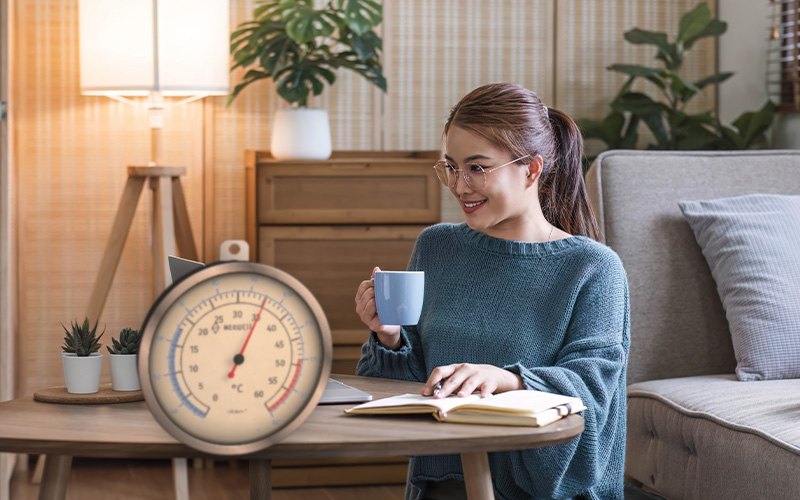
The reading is 35 °C
